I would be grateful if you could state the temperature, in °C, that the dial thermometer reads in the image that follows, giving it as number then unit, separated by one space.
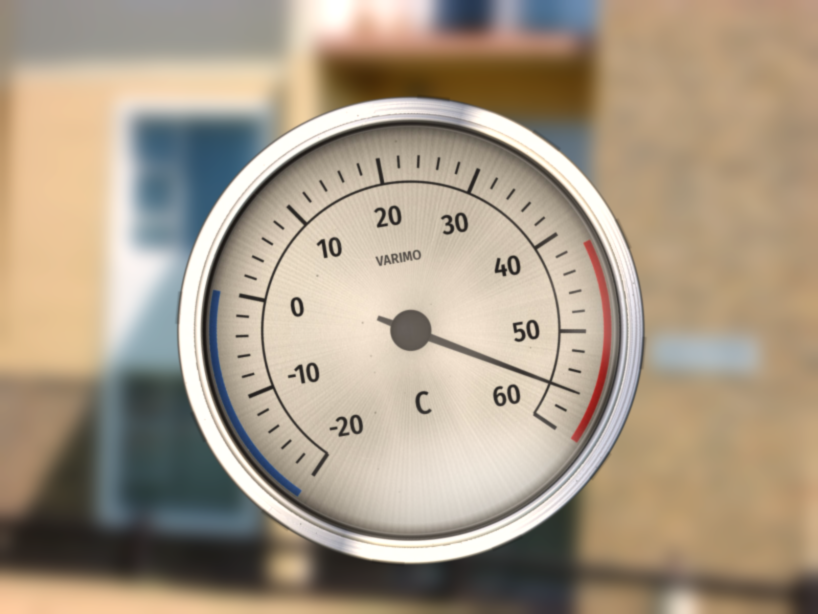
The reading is 56 °C
